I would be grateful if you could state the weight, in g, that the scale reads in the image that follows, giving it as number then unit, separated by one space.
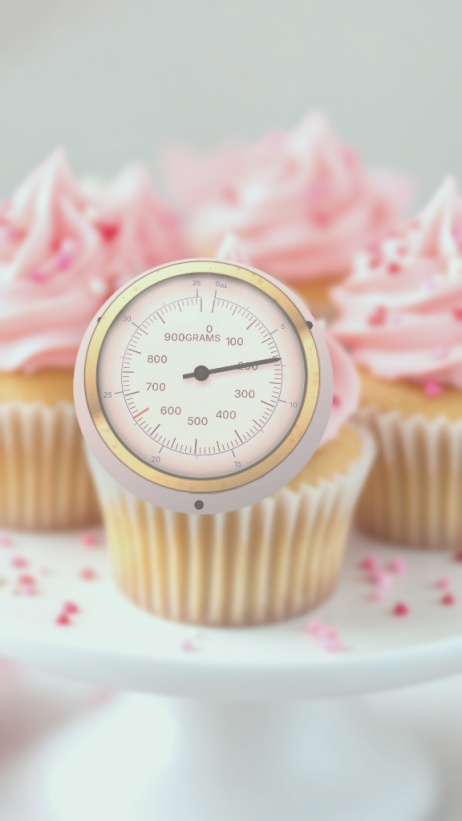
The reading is 200 g
